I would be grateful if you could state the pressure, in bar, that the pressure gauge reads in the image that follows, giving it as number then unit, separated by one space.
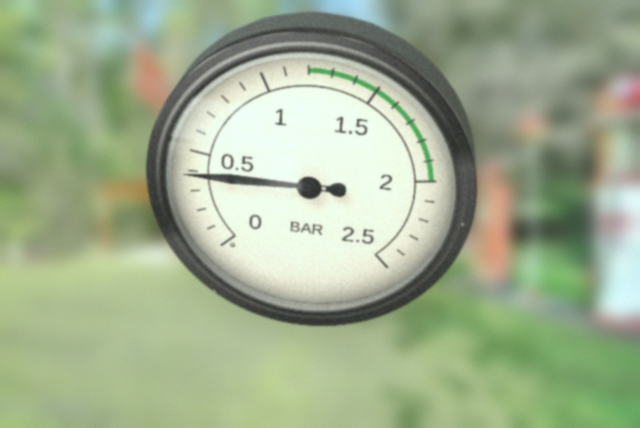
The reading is 0.4 bar
